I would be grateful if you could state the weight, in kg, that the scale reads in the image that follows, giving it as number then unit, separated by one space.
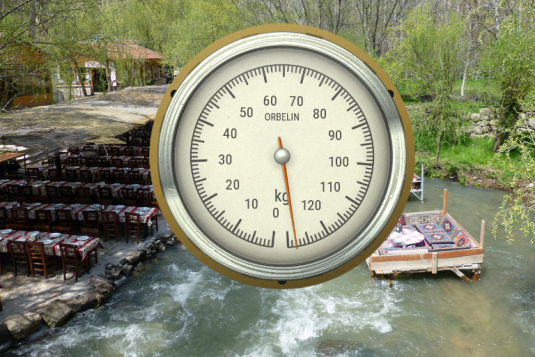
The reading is 128 kg
